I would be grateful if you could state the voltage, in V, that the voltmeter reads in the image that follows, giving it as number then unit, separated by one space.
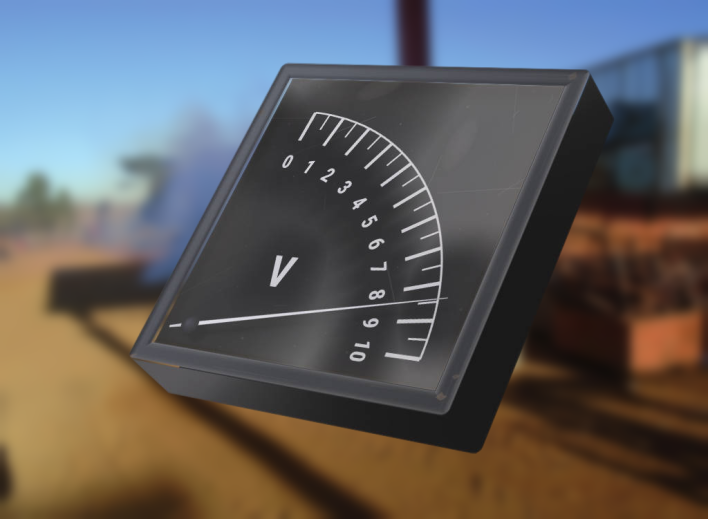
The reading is 8.5 V
